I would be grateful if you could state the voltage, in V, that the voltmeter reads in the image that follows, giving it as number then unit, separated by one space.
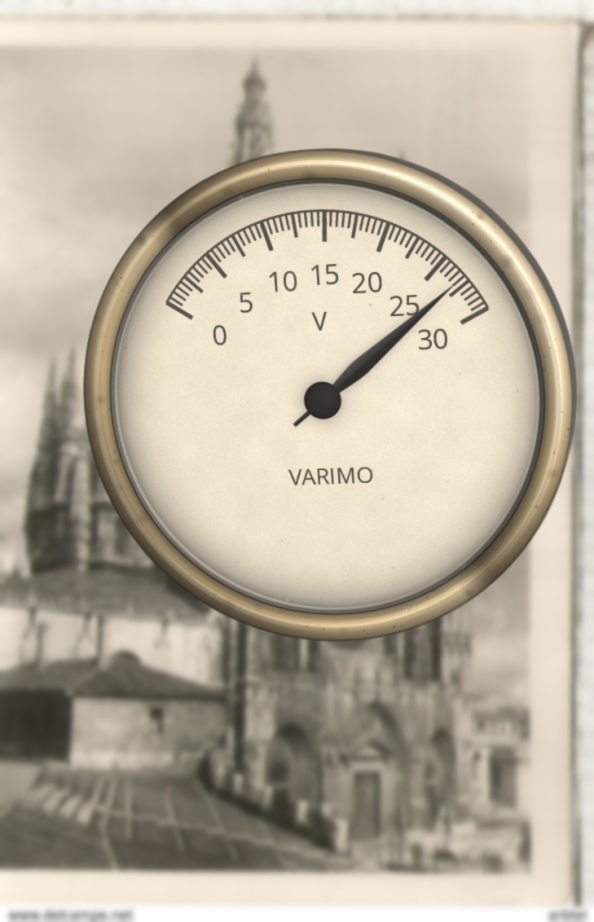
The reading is 27 V
